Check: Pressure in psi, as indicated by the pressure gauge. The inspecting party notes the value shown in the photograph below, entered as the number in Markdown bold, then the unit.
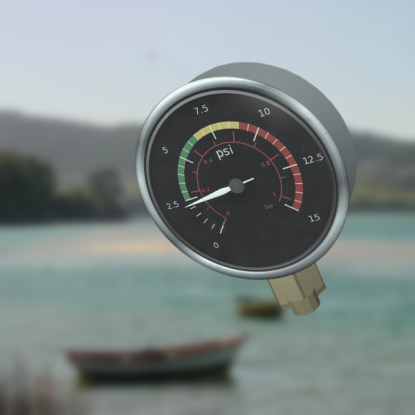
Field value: **2.25** psi
